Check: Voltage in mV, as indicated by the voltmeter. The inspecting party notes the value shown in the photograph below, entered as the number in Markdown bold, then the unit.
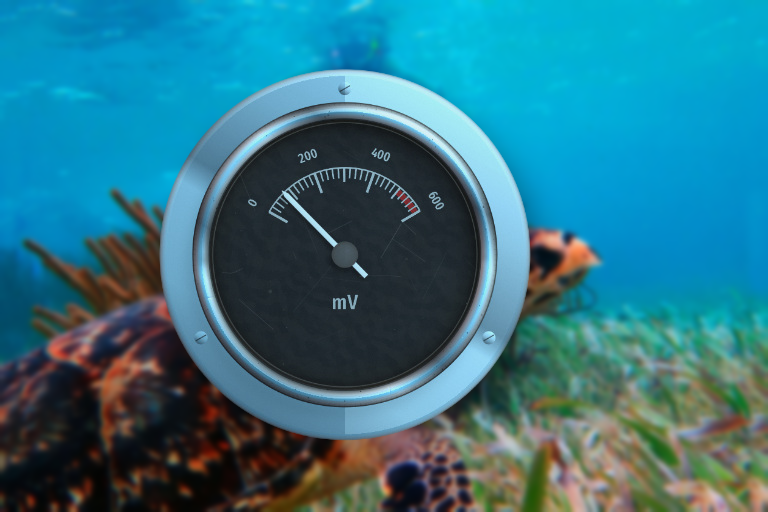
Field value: **80** mV
